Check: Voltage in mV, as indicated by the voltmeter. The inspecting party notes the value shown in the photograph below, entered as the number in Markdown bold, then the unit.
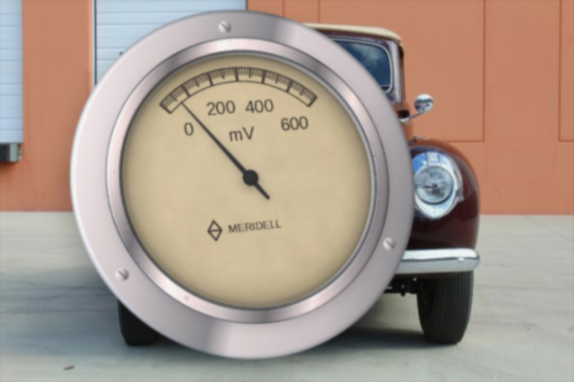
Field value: **50** mV
